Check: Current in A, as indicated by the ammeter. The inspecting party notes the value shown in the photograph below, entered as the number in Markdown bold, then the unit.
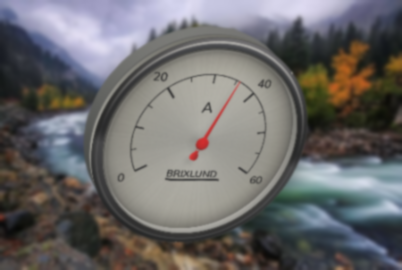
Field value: **35** A
